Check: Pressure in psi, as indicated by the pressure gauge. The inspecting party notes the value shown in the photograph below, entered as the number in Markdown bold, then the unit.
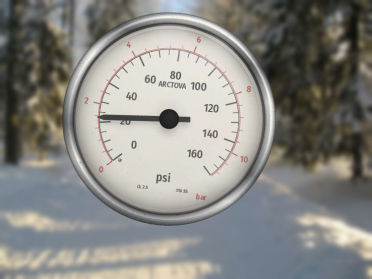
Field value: **22.5** psi
